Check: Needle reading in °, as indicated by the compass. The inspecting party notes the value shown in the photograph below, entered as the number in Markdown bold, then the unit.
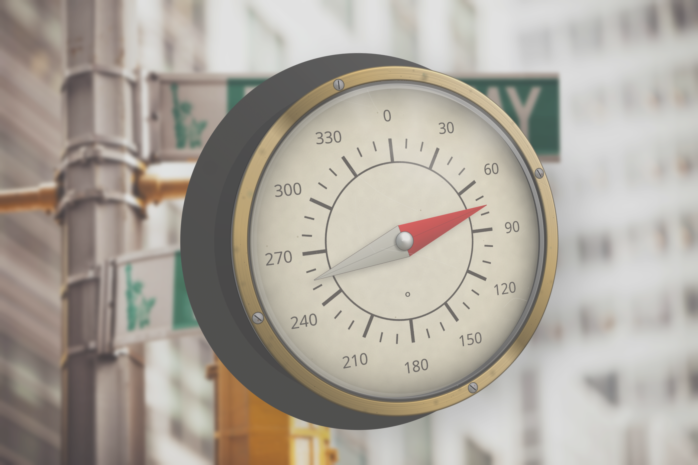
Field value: **75** °
